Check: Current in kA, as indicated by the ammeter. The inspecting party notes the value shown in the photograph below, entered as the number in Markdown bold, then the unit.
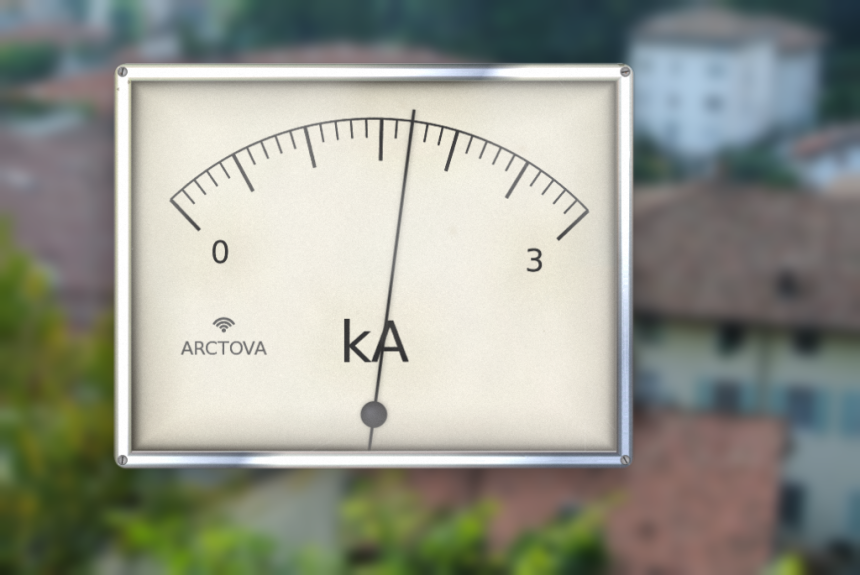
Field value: **1.7** kA
